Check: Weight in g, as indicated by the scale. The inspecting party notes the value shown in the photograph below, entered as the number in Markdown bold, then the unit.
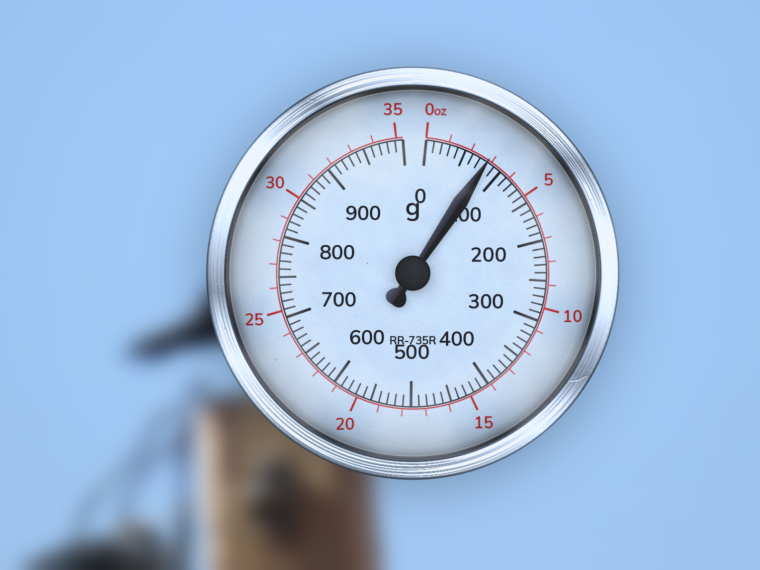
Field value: **80** g
